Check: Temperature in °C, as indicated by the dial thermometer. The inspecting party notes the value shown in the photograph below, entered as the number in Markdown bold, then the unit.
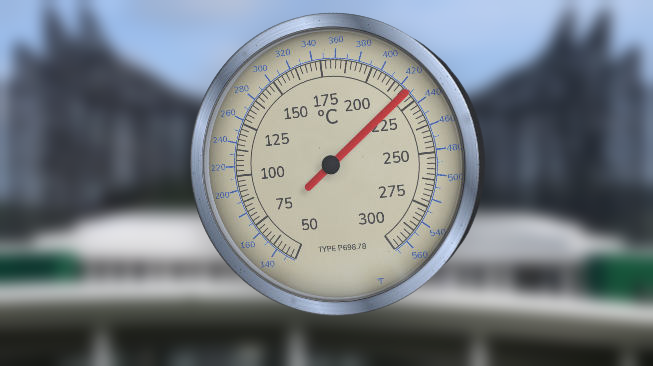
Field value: **220** °C
